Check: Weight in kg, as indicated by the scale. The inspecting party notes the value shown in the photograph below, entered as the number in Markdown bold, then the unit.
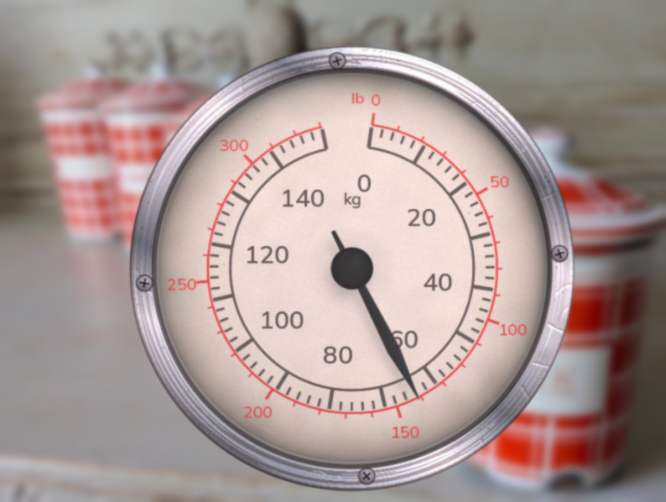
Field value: **64** kg
